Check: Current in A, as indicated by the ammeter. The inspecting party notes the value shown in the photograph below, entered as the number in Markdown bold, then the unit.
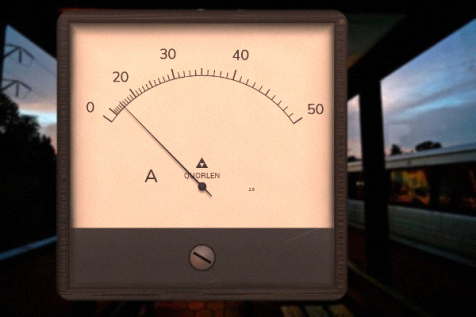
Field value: **15** A
